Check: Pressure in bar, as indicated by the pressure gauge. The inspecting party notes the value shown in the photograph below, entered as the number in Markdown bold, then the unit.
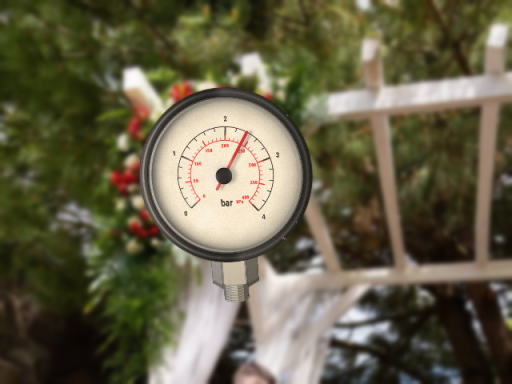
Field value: **2.4** bar
